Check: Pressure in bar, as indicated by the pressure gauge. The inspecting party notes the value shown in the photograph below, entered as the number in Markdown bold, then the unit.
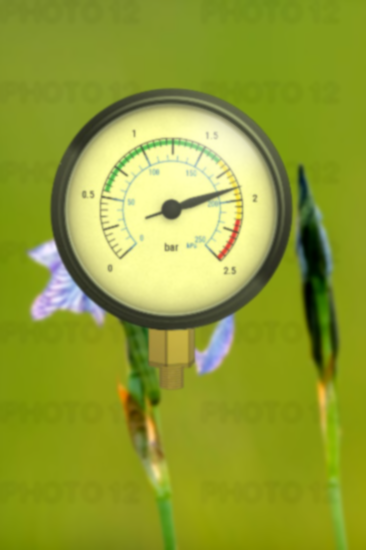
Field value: **1.9** bar
